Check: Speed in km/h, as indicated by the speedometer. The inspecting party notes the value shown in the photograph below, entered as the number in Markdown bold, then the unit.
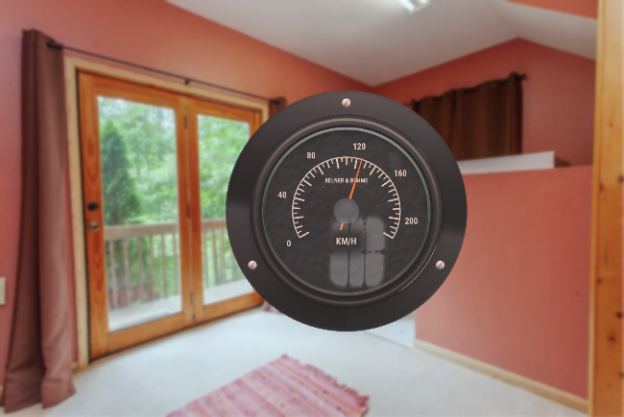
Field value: **125** km/h
